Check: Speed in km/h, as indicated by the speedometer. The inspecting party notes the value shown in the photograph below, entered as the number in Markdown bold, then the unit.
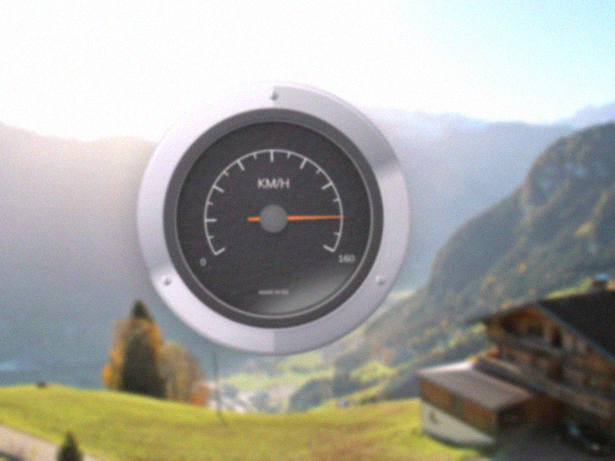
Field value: **140** km/h
